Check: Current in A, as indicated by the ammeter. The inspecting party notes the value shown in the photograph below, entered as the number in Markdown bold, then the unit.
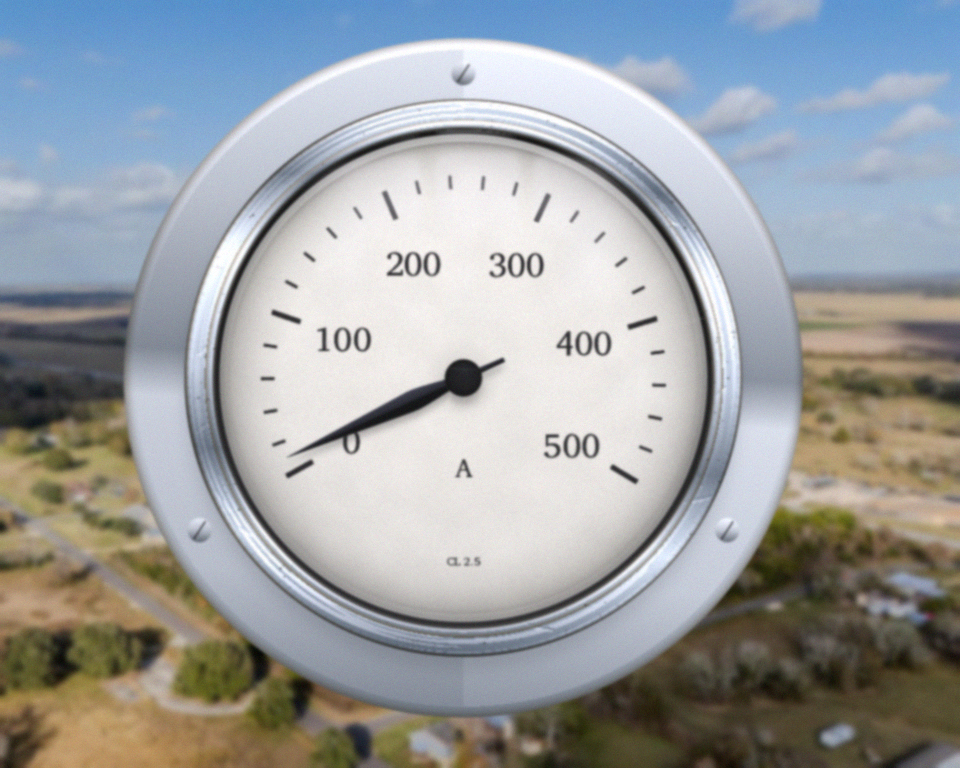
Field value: **10** A
